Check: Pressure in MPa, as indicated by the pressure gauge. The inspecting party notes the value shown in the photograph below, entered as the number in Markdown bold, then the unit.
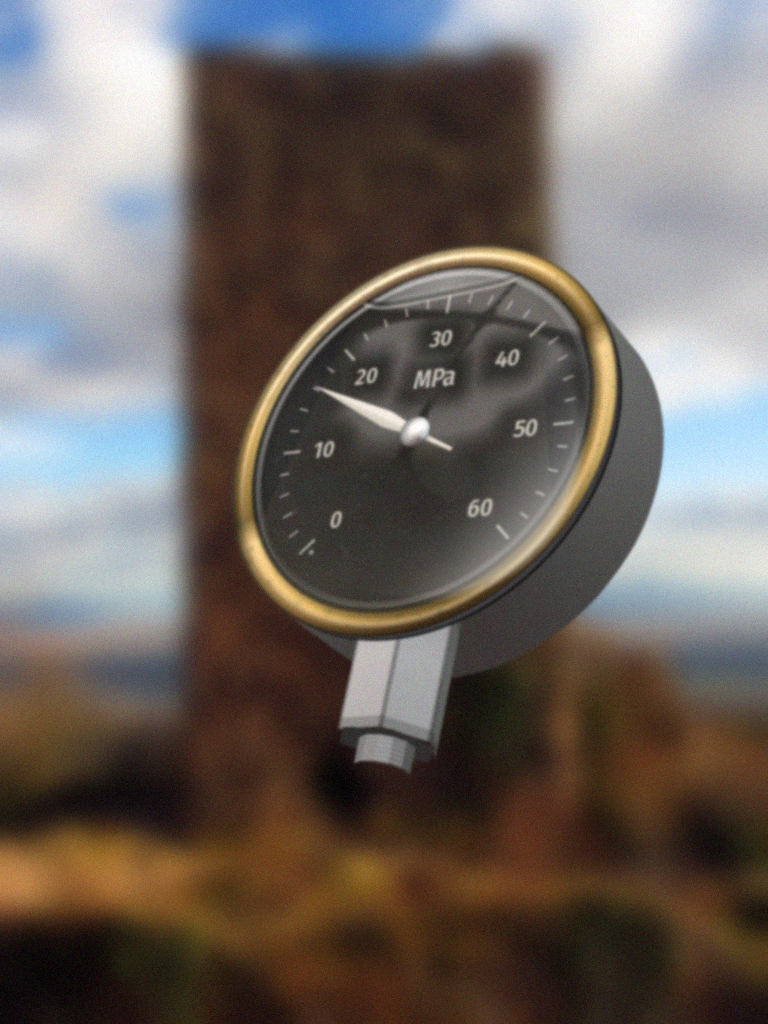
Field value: **16** MPa
